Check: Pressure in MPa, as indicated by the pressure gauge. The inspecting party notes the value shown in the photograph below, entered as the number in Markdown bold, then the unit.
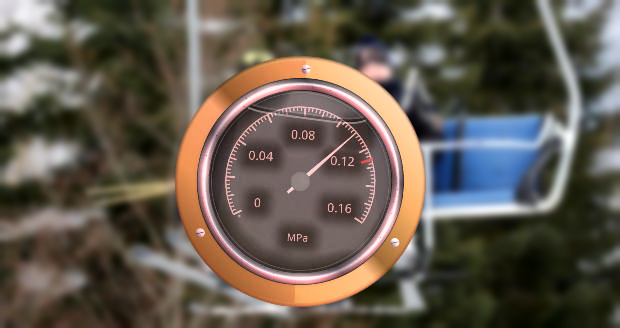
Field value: **0.11** MPa
